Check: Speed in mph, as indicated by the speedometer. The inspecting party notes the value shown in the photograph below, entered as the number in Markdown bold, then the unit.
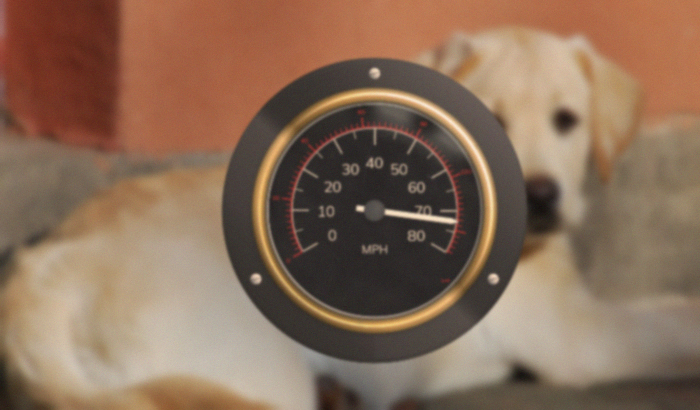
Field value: **72.5** mph
